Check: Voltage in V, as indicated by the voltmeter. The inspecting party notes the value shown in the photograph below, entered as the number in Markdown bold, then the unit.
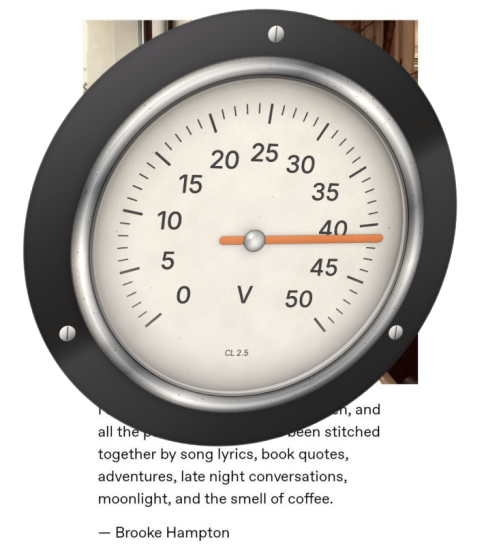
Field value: **41** V
